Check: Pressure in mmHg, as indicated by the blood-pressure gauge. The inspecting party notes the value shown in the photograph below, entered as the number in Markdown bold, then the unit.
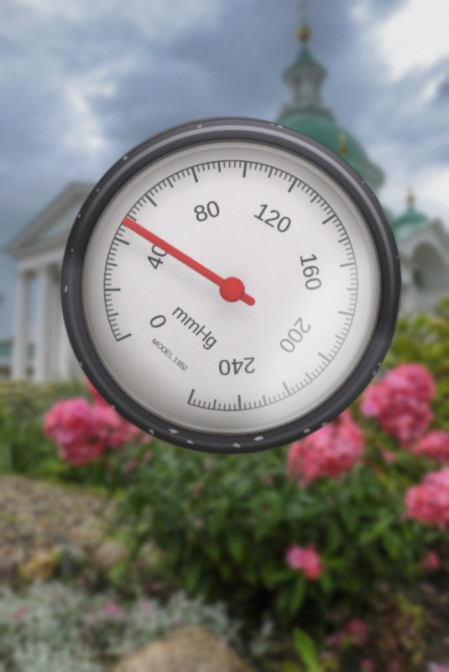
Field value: **48** mmHg
